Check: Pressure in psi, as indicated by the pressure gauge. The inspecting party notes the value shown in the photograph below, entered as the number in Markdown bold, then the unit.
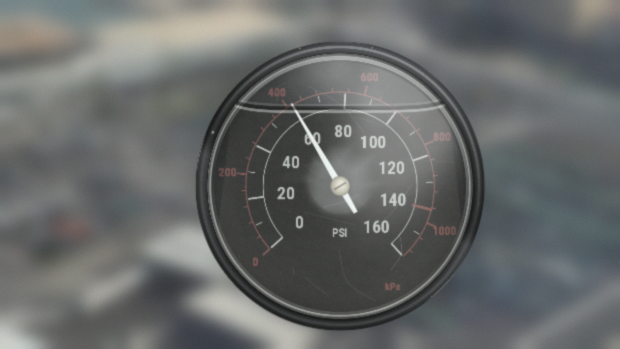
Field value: **60** psi
